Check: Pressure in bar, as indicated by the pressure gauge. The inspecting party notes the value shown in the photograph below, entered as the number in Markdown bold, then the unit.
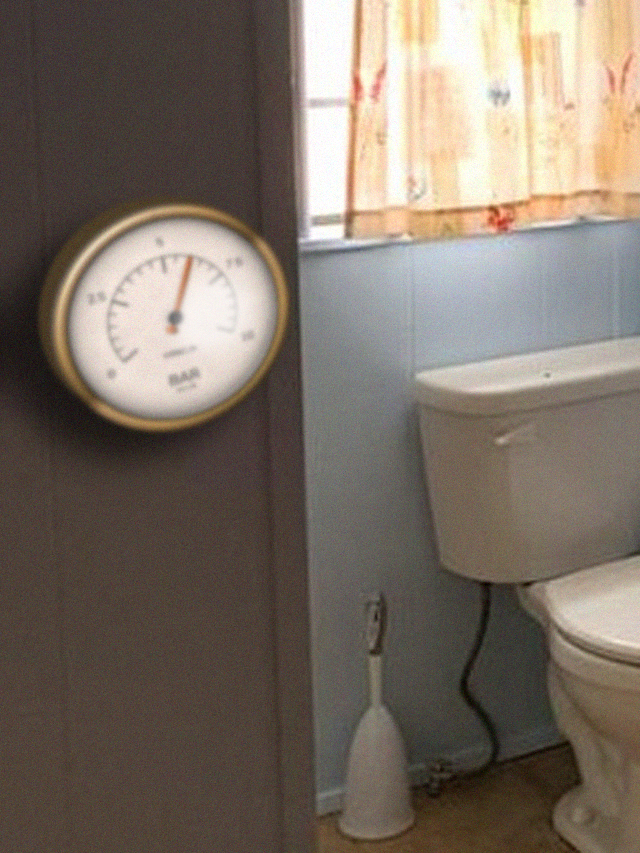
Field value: **6** bar
